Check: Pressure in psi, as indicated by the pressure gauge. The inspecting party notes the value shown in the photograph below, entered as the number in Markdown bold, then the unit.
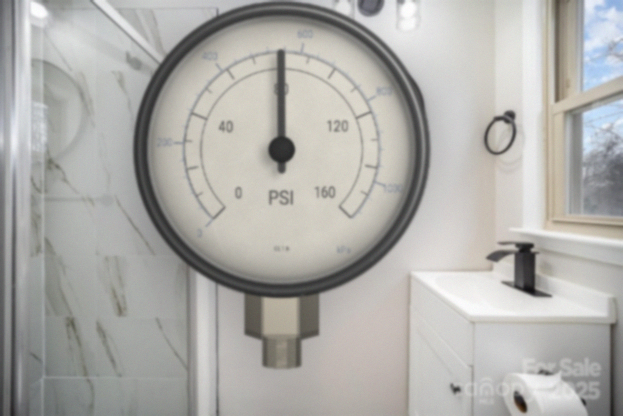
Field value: **80** psi
